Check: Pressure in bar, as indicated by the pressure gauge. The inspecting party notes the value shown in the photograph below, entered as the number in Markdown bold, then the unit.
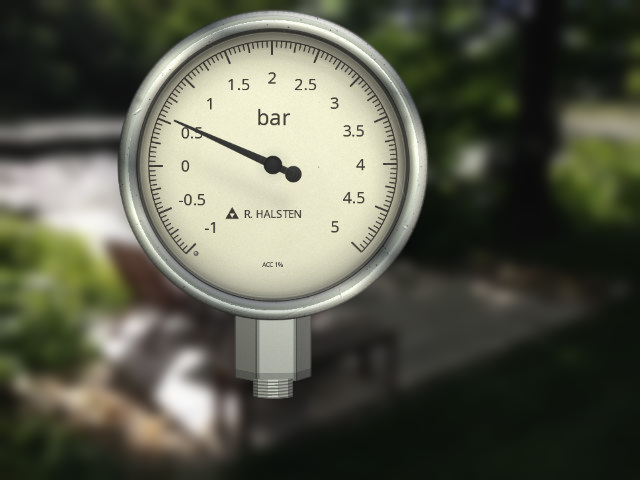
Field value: **0.55** bar
